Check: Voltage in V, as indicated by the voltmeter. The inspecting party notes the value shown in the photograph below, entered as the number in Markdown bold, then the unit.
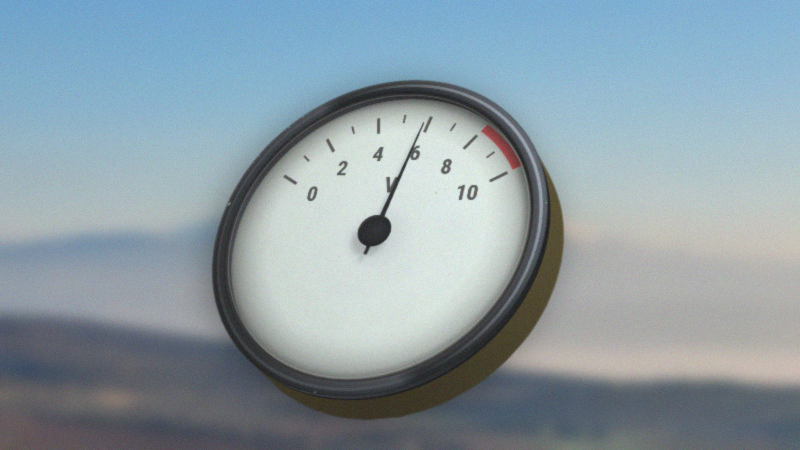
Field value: **6** V
